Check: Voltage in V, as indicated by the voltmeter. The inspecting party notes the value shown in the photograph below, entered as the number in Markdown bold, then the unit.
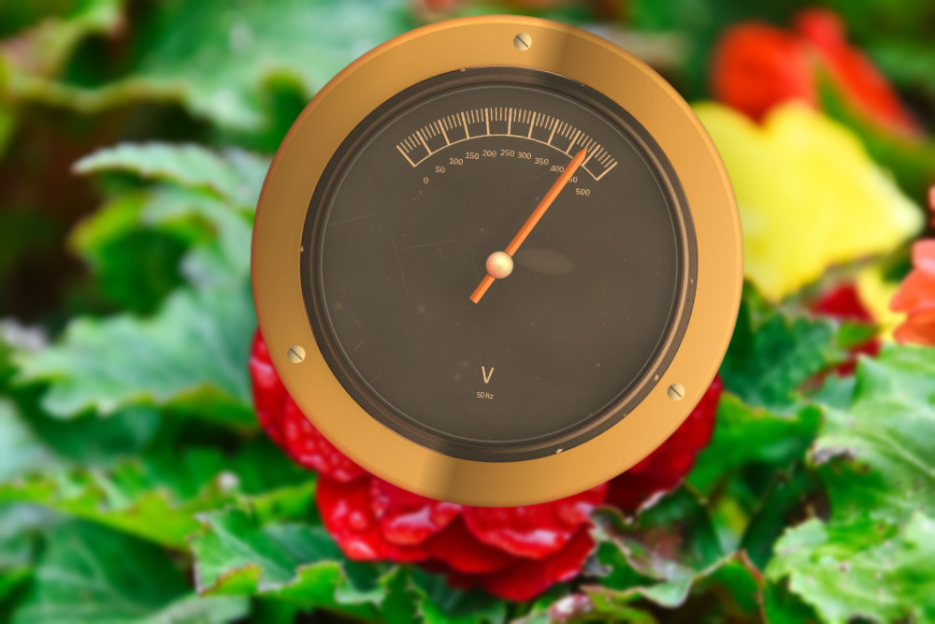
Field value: **430** V
